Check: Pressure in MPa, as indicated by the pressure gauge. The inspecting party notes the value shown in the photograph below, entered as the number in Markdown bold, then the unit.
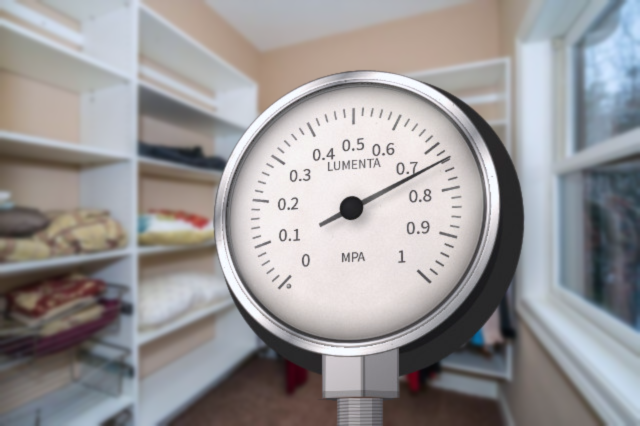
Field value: **0.74** MPa
